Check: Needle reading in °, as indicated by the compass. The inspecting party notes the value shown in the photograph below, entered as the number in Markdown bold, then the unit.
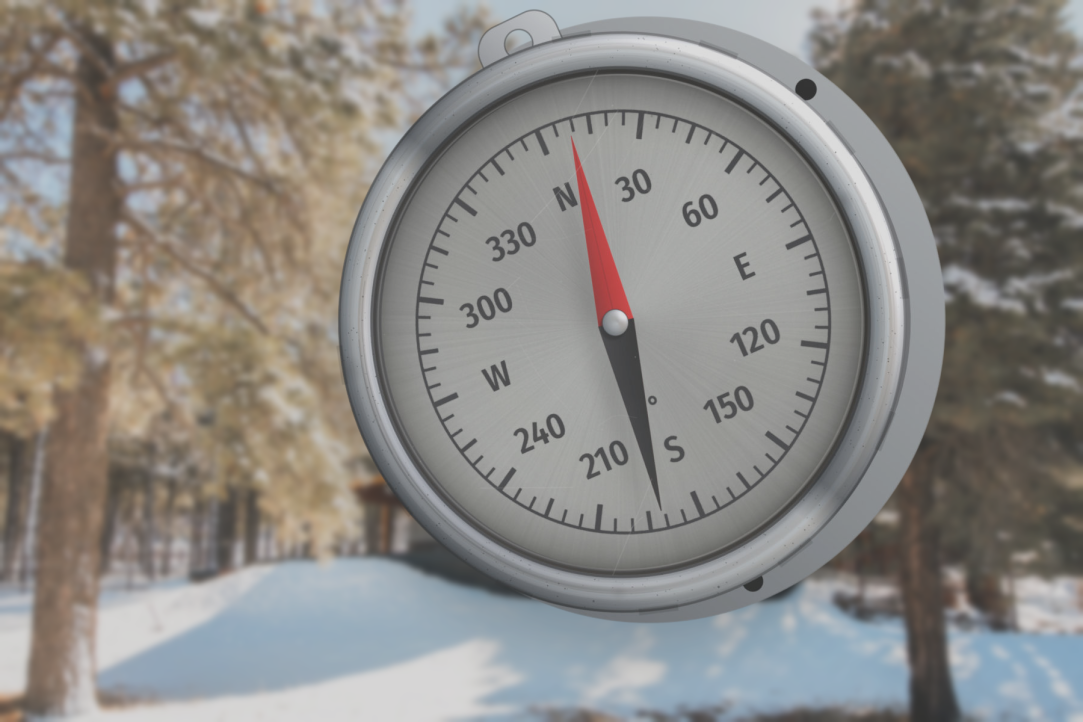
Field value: **10** °
